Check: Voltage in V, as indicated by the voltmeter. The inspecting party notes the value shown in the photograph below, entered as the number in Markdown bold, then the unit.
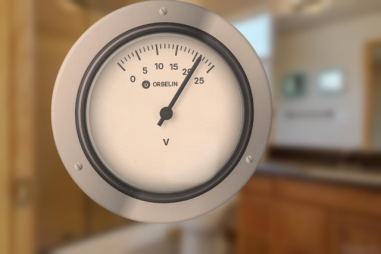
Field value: **21** V
